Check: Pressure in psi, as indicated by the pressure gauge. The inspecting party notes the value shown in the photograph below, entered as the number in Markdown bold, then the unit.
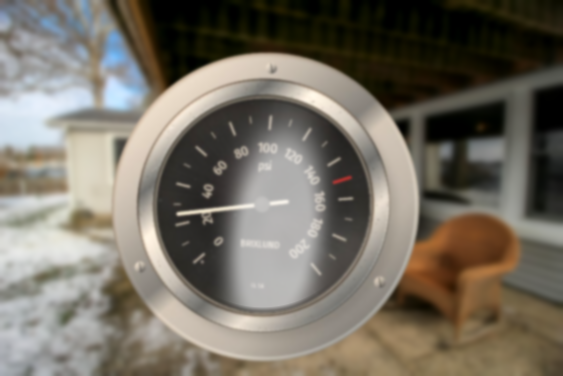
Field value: **25** psi
